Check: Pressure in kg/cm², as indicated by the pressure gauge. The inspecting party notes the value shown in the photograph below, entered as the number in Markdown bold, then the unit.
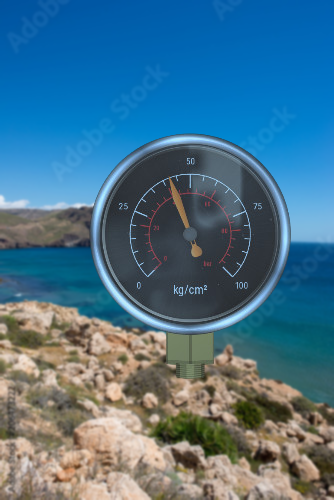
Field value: **42.5** kg/cm²
